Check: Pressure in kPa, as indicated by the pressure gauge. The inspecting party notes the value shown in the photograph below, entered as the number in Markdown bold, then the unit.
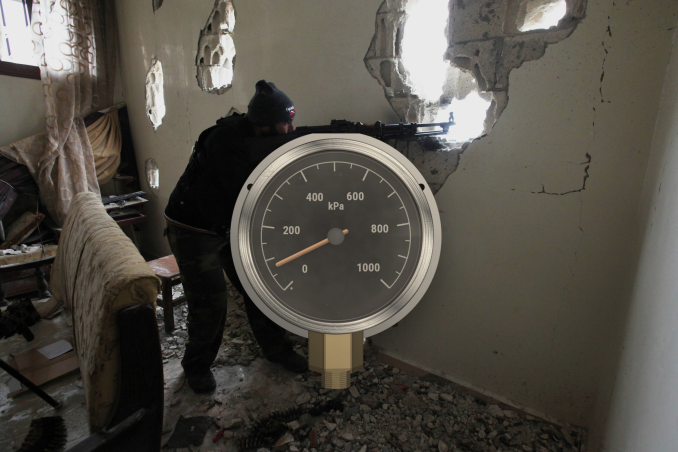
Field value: **75** kPa
